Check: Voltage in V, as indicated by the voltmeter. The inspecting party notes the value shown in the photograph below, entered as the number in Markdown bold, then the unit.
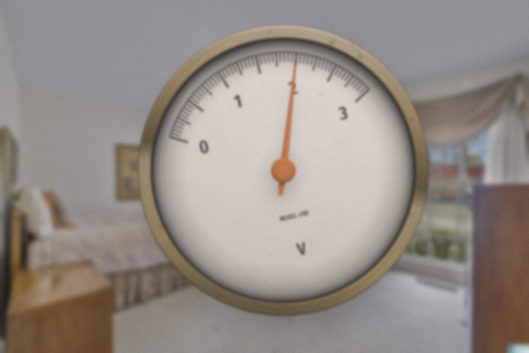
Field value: **2** V
